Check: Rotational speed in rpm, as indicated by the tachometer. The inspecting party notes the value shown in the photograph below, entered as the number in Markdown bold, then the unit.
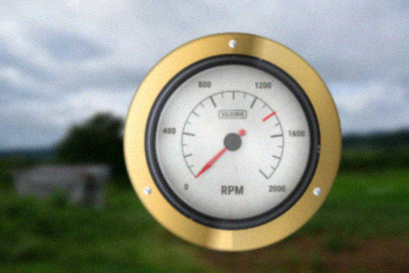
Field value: **0** rpm
